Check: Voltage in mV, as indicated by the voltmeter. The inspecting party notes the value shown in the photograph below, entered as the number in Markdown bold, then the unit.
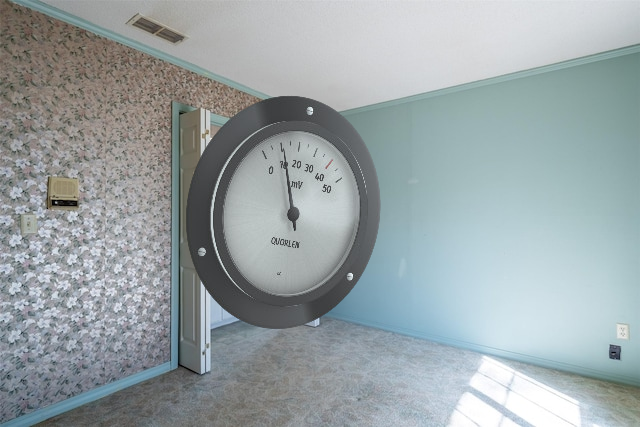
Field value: **10** mV
